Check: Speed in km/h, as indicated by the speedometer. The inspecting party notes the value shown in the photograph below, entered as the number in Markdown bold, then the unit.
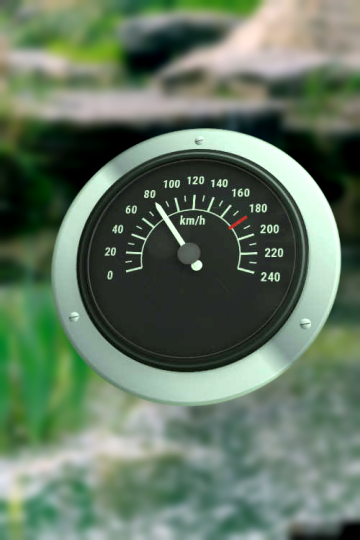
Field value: **80** km/h
